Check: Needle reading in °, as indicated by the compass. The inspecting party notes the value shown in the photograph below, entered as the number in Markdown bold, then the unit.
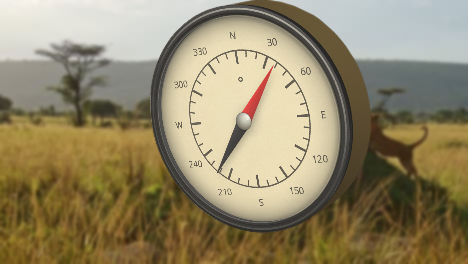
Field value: **40** °
